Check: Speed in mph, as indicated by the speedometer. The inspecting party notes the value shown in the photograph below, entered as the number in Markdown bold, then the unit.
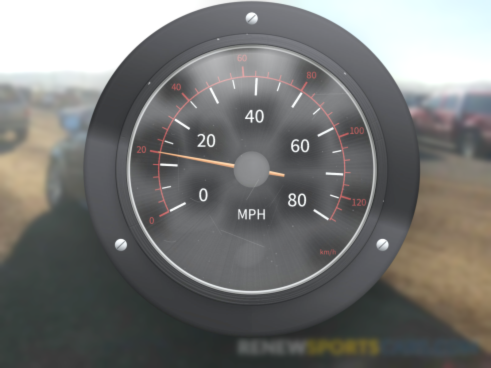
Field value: **12.5** mph
